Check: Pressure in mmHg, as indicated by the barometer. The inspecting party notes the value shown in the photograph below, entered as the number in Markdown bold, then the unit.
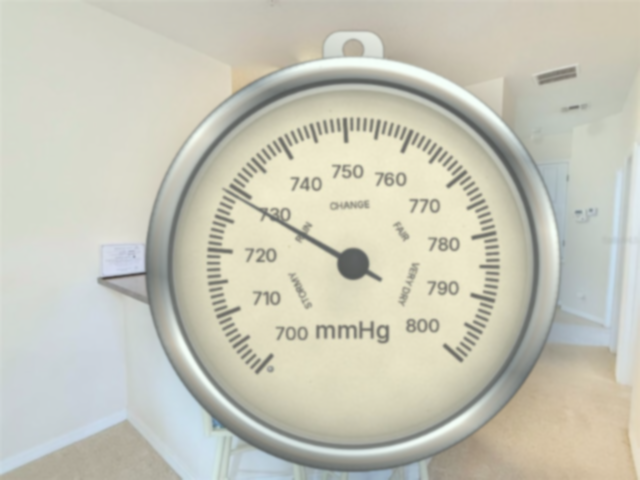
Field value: **729** mmHg
